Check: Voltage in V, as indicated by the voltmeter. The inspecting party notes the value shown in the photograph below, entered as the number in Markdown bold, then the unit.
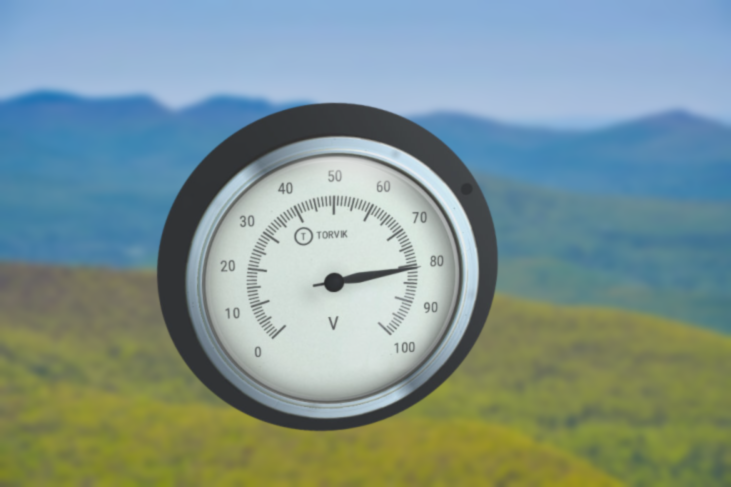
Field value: **80** V
